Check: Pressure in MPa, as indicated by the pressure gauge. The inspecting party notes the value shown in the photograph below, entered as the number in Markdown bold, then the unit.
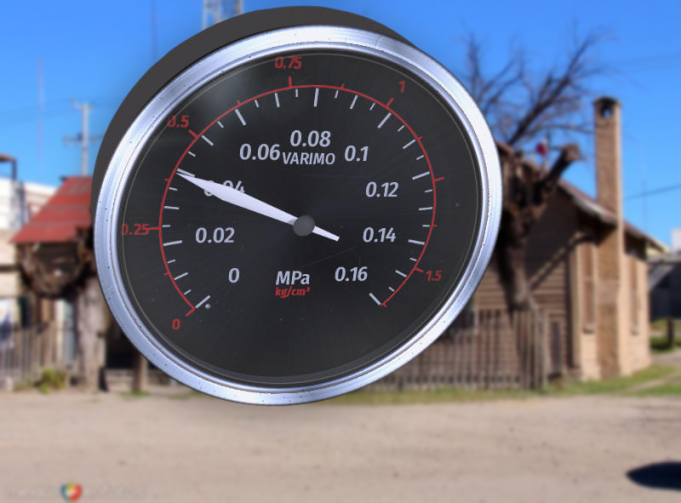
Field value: **0.04** MPa
